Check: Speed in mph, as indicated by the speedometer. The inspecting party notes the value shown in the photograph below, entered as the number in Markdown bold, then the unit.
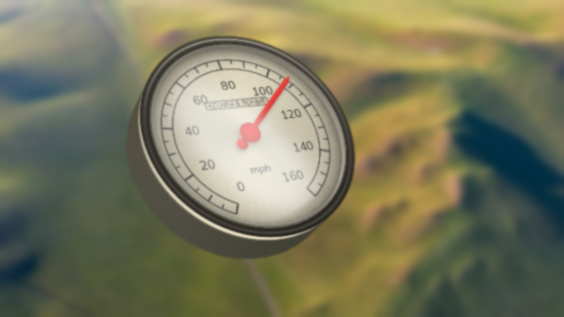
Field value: **107.5** mph
